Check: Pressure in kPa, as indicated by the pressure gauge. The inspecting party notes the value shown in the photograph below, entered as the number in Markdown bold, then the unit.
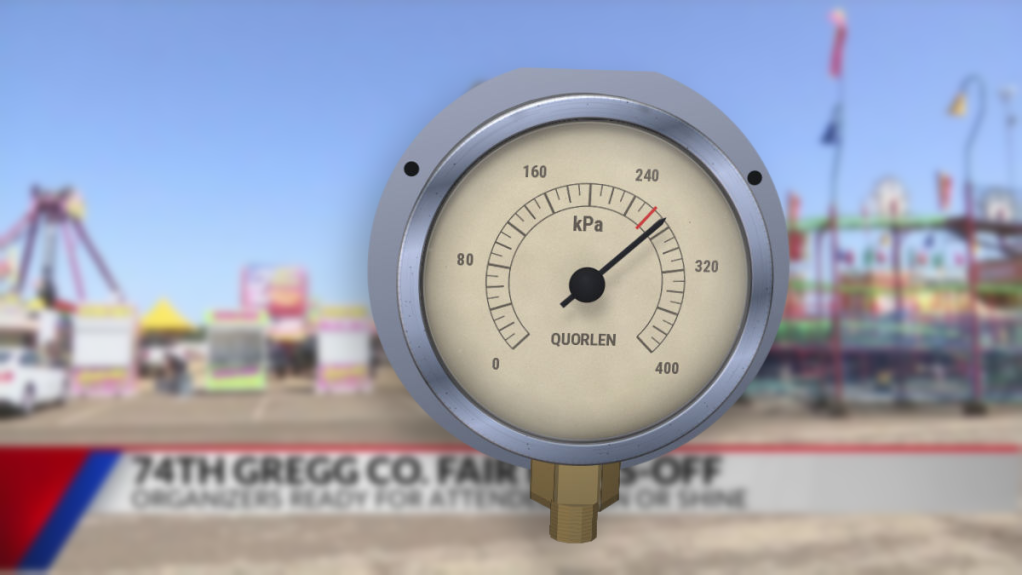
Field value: **270** kPa
